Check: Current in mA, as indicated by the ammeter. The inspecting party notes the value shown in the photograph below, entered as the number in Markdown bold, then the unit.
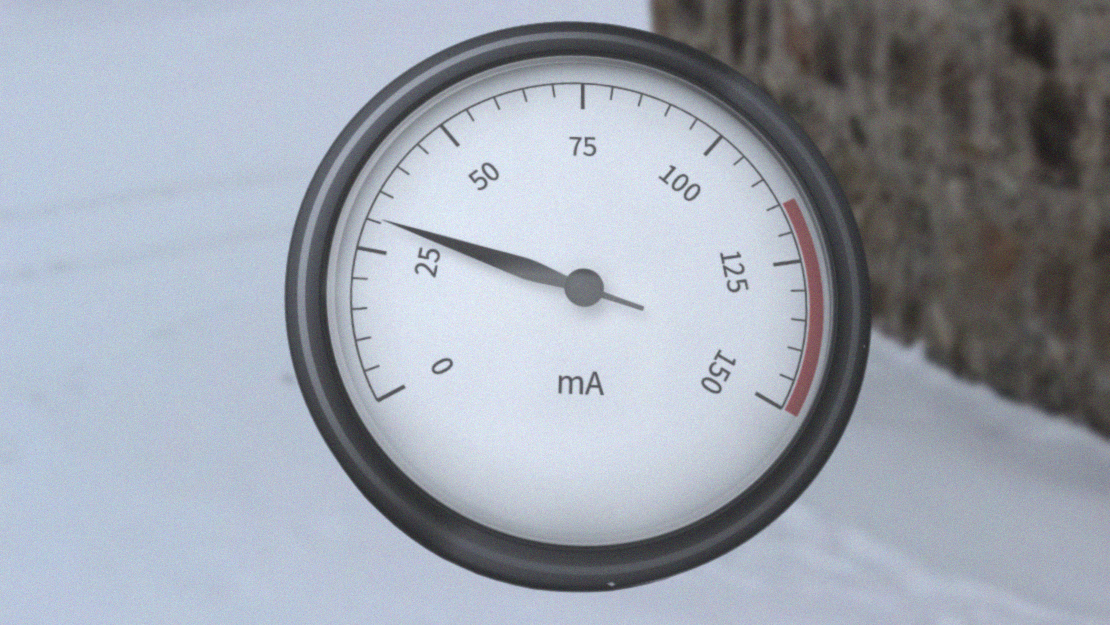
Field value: **30** mA
